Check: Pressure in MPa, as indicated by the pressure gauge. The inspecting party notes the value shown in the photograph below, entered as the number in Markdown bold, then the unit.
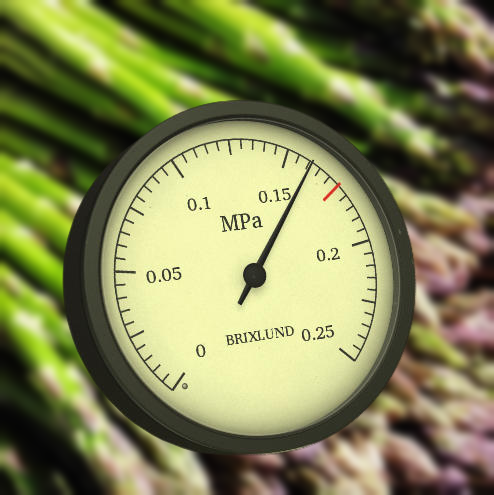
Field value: **0.16** MPa
